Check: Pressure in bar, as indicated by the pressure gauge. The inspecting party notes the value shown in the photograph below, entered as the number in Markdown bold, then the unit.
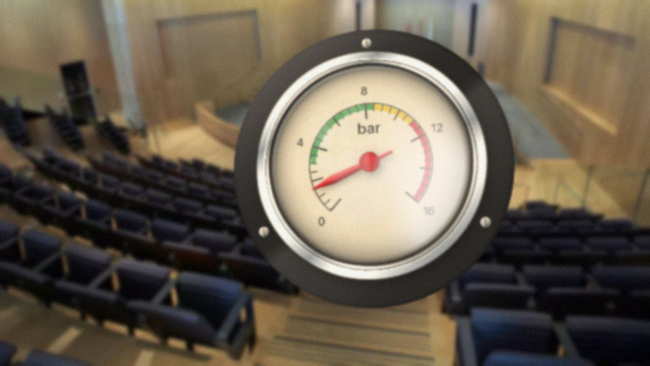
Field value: **1.5** bar
